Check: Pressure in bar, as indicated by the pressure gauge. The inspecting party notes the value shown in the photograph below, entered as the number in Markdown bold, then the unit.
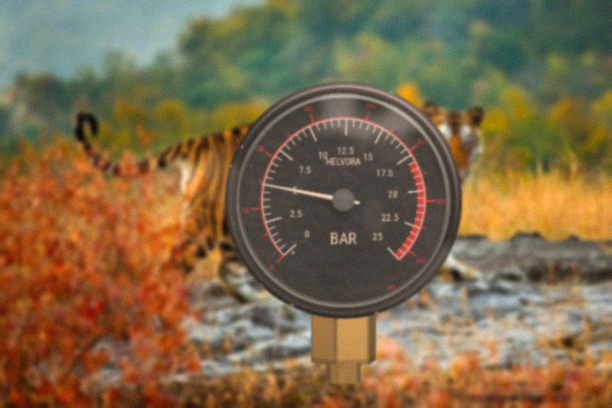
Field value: **5** bar
